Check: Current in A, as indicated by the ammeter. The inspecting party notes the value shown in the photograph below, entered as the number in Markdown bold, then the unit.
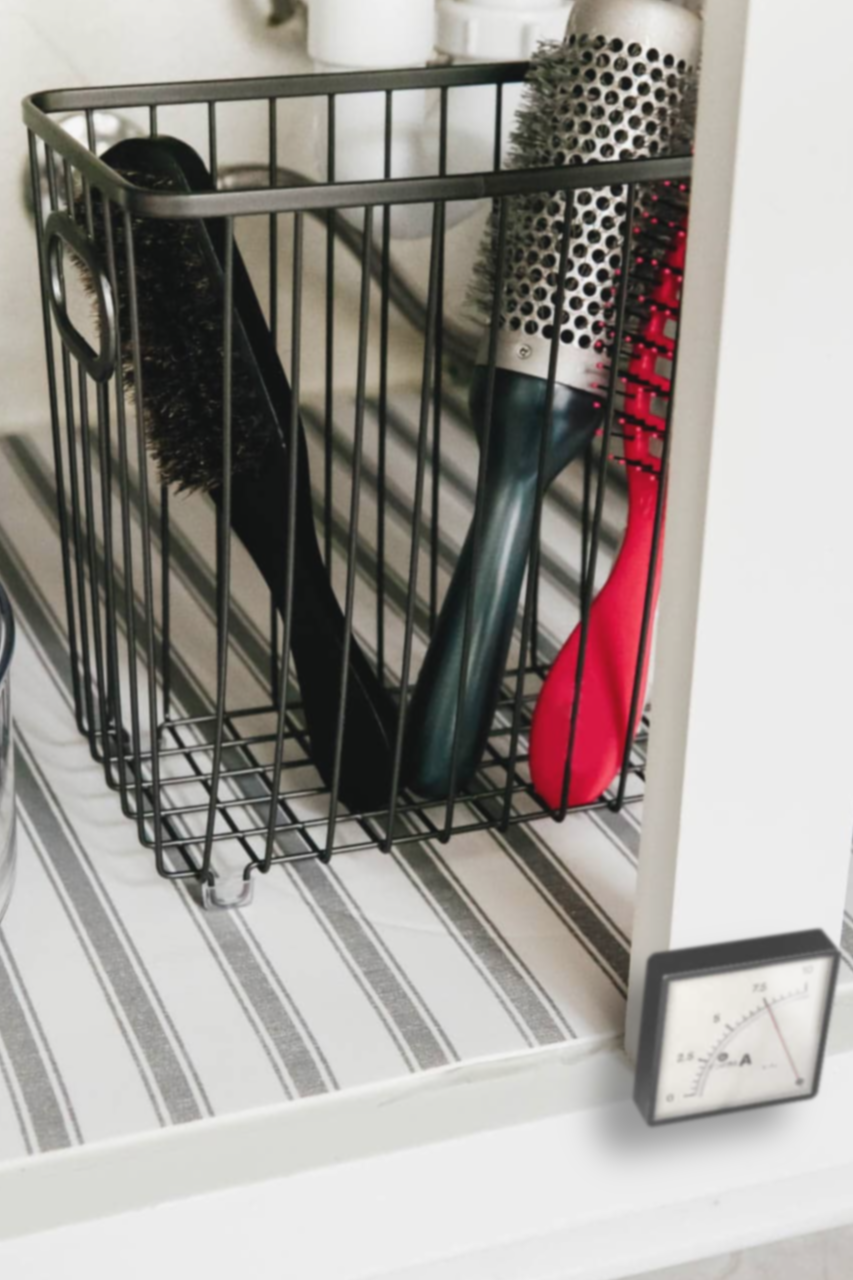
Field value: **7.5** A
